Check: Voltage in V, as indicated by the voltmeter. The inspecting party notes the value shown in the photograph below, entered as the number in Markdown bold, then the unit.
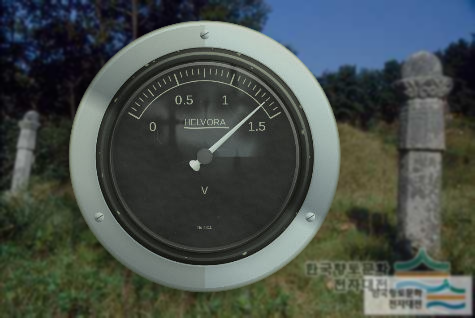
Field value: **1.35** V
